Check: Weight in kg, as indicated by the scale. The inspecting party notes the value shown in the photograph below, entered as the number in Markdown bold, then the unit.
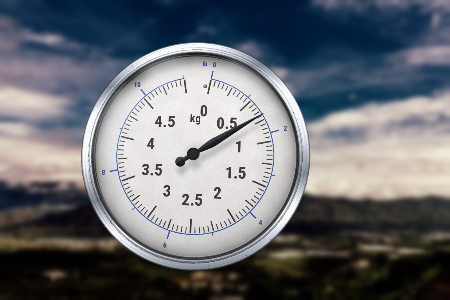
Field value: **0.7** kg
